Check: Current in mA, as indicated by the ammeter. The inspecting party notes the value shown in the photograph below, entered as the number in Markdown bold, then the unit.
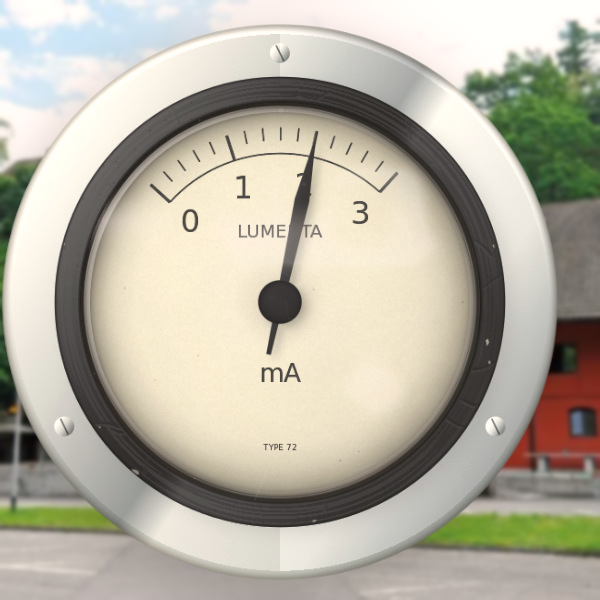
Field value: **2** mA
